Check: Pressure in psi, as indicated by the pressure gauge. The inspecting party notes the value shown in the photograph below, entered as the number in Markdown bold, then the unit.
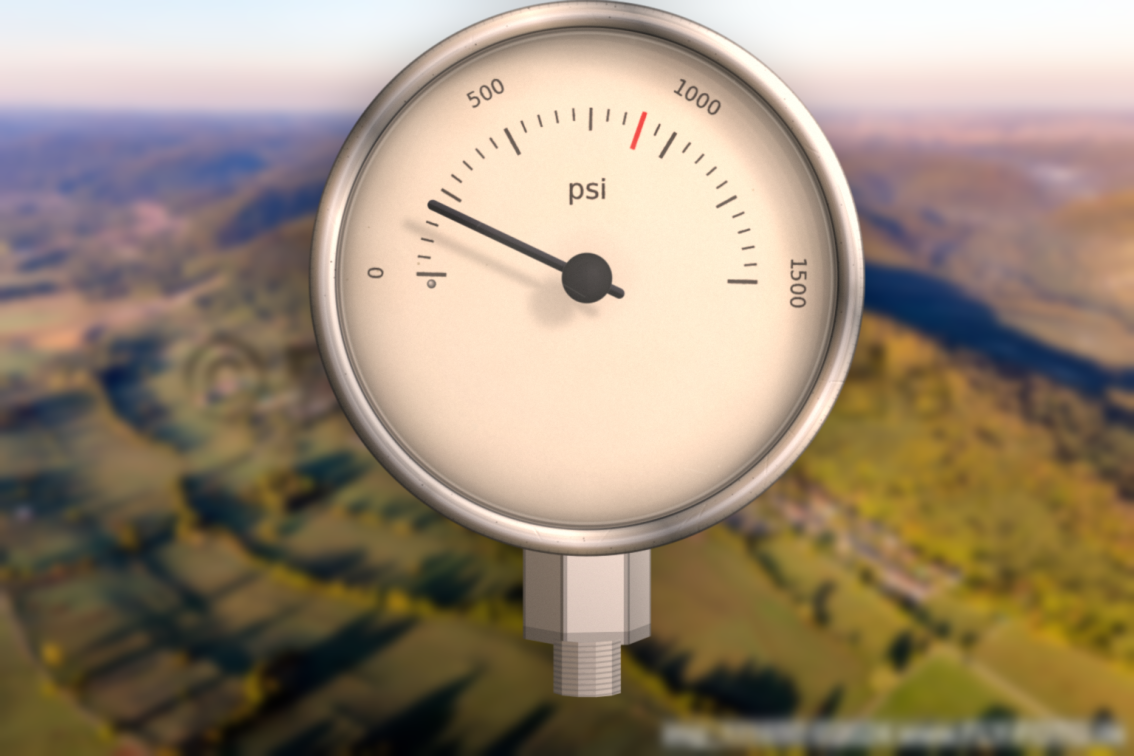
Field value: **200** psi
